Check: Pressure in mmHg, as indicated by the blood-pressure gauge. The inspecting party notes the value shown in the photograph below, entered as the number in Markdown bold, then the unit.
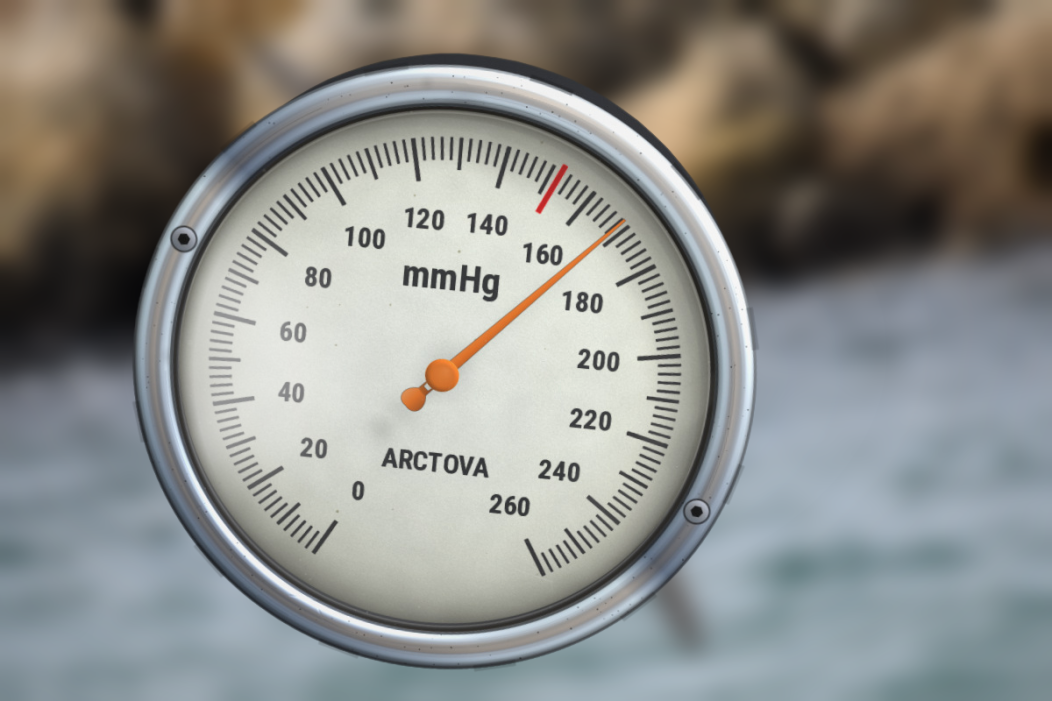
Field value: **168** mmHg
